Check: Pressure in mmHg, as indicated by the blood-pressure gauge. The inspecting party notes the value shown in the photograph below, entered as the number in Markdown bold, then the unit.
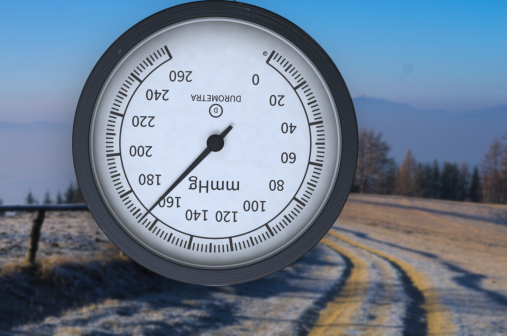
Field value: **166** mmHg
